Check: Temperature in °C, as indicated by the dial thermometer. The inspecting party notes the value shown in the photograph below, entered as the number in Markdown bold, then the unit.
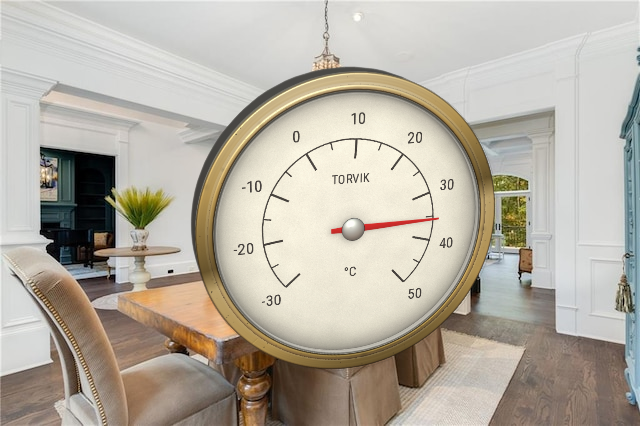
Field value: **35** °C
